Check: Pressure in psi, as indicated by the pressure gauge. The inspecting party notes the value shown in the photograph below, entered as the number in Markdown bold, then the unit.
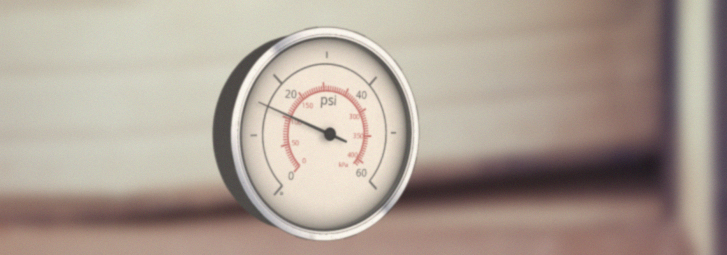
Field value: **15** psi
